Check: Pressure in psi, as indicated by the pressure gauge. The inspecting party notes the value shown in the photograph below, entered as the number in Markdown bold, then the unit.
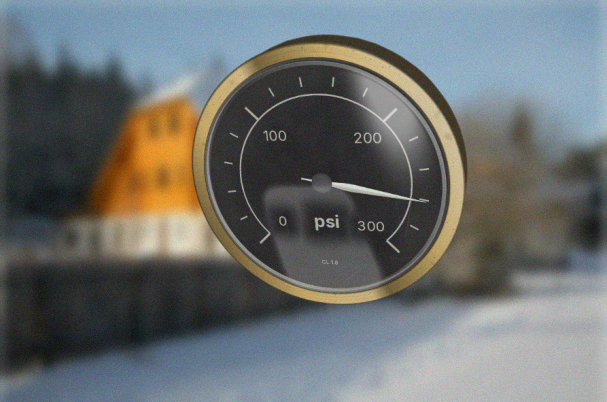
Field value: **260** psi
